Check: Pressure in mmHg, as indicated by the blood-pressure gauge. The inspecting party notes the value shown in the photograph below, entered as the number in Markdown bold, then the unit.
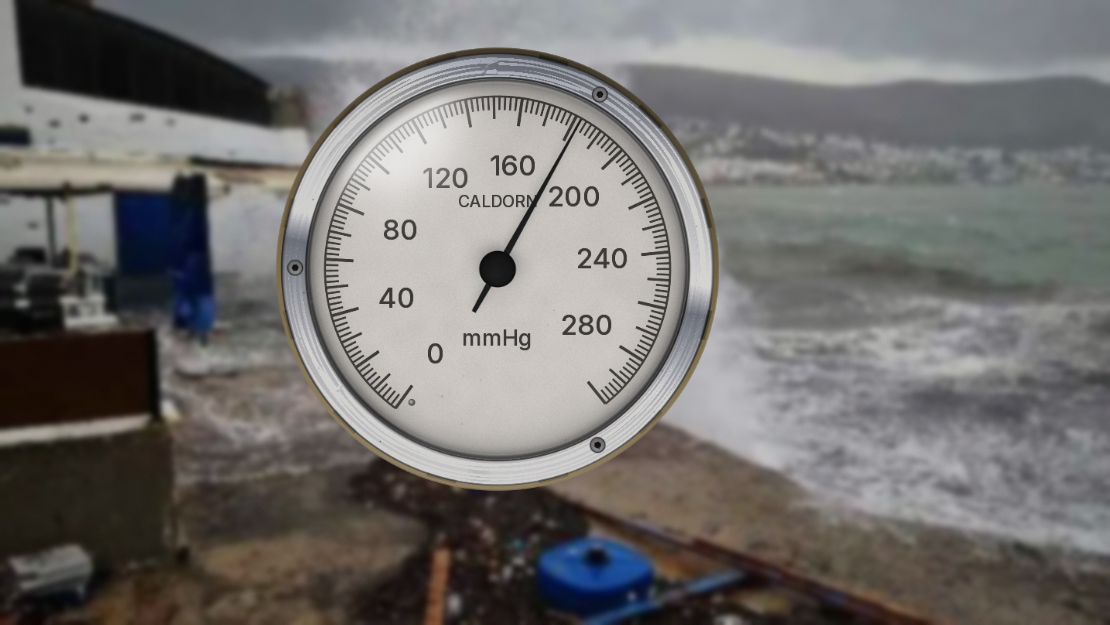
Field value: **182** mmHg
